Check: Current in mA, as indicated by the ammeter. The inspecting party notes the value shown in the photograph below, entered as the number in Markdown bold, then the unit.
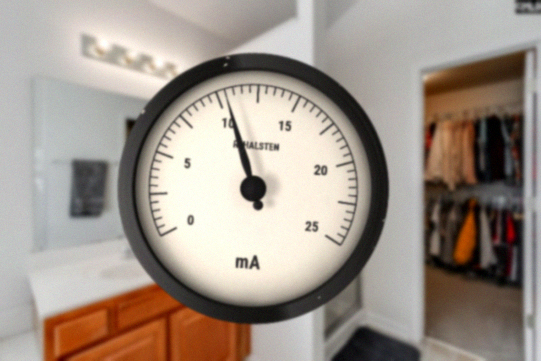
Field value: **10.5** mA
